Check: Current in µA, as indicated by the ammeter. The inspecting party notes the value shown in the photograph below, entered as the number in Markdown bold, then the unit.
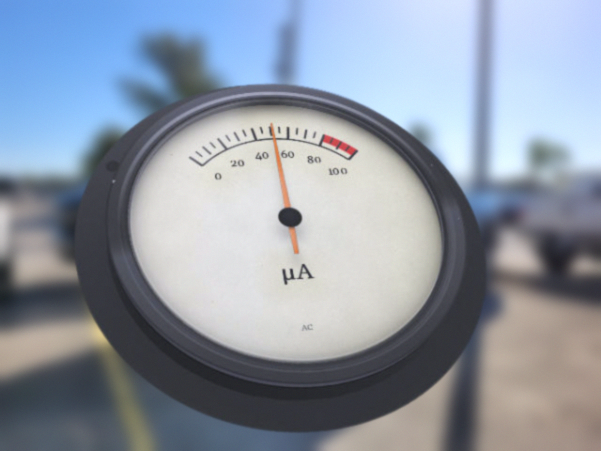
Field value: **50** µA
